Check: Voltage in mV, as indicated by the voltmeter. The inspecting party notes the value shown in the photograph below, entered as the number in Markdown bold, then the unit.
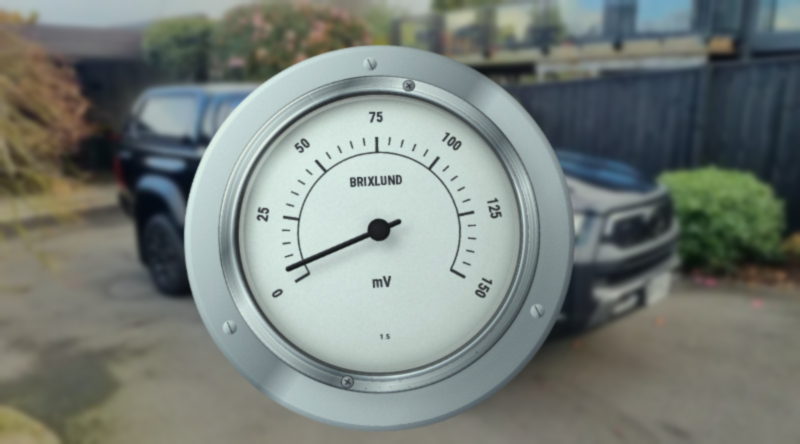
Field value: **5** mV
